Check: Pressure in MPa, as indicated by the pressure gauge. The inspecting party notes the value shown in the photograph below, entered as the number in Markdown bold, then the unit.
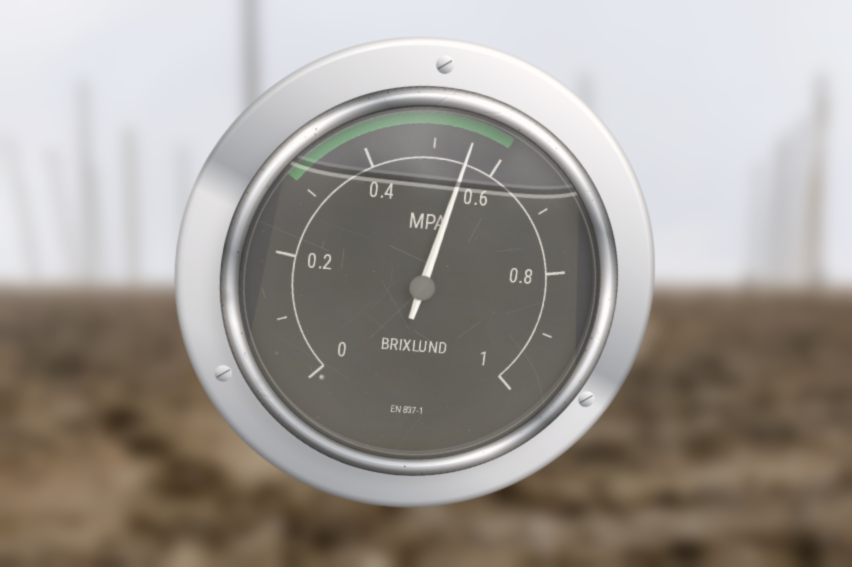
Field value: **0.55** MPa
